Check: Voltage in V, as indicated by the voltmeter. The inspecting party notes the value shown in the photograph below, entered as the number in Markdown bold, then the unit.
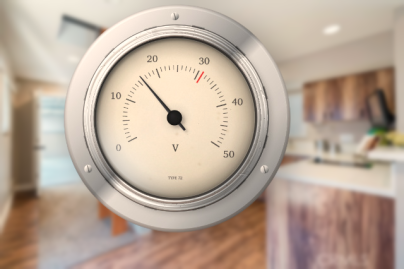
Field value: **16** V
